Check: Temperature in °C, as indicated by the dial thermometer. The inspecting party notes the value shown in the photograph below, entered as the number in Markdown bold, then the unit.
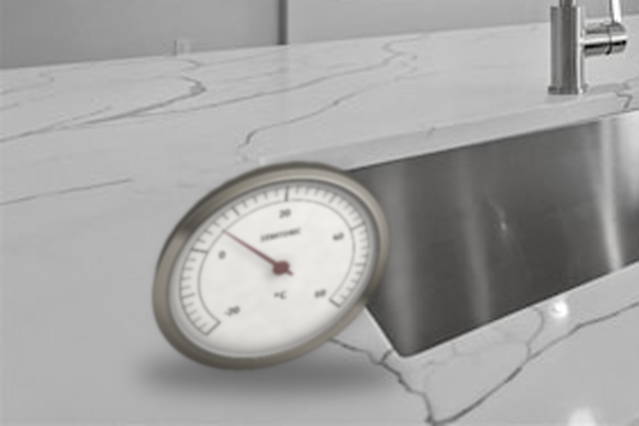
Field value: **6** °C
